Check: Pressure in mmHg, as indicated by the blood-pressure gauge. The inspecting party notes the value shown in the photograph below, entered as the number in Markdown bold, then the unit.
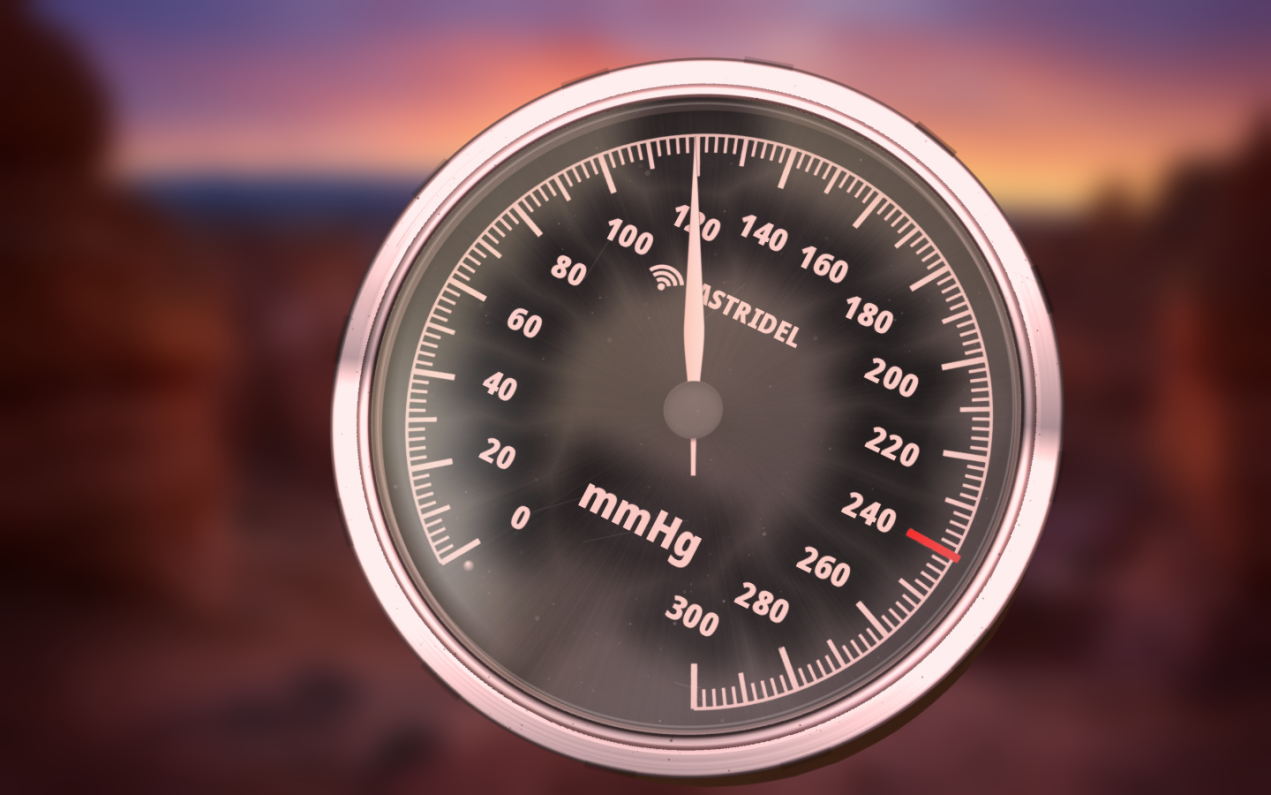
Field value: **120** mmHg
